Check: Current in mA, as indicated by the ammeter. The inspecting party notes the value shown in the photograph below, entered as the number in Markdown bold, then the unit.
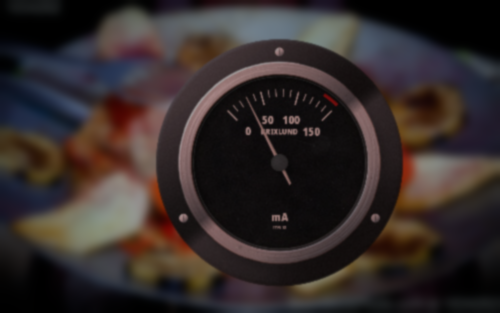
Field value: **30** mA
